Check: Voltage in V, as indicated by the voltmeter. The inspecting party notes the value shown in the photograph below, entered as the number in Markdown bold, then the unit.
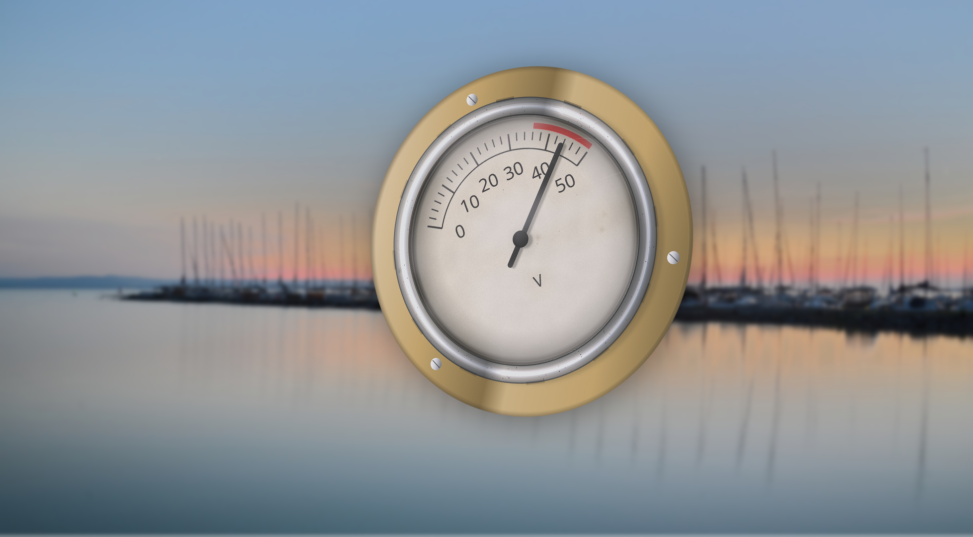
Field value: **44** V
